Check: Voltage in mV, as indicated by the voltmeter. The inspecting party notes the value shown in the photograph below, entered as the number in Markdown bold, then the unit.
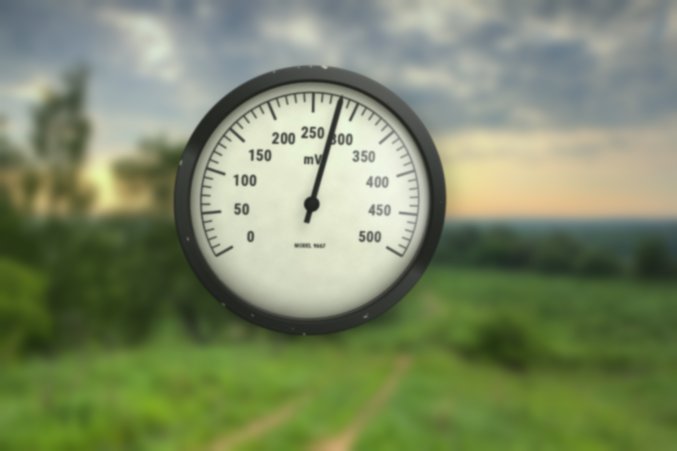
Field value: **280** mV
